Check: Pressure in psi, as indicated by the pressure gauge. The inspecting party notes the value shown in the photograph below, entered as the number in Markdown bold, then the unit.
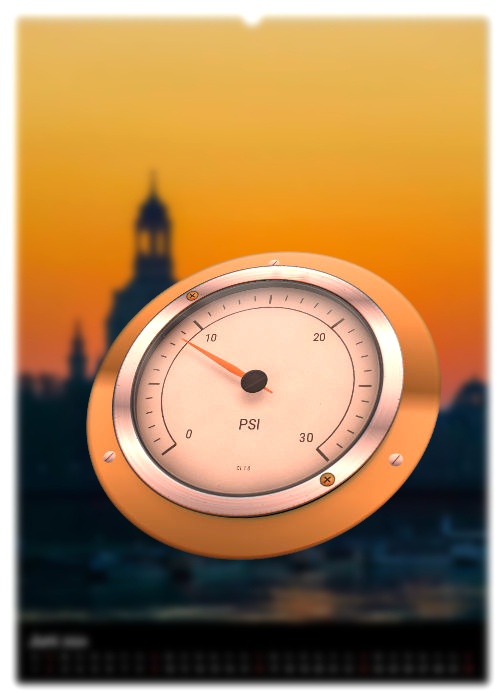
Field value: **8.5** psi
